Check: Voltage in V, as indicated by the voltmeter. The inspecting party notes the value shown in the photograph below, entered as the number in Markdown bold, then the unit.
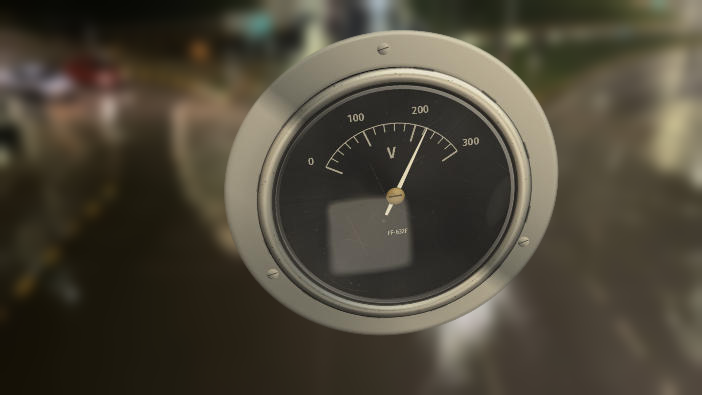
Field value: **220** V
